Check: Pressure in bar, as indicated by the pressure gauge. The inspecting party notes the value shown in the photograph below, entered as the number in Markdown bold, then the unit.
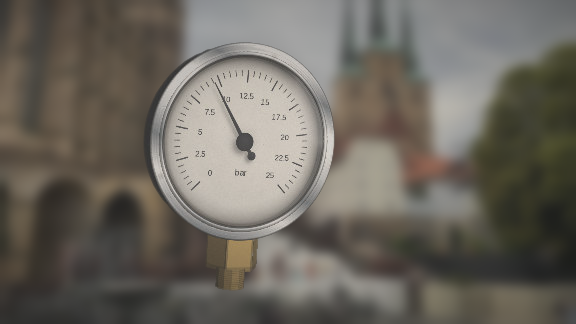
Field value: **9.5** bar
